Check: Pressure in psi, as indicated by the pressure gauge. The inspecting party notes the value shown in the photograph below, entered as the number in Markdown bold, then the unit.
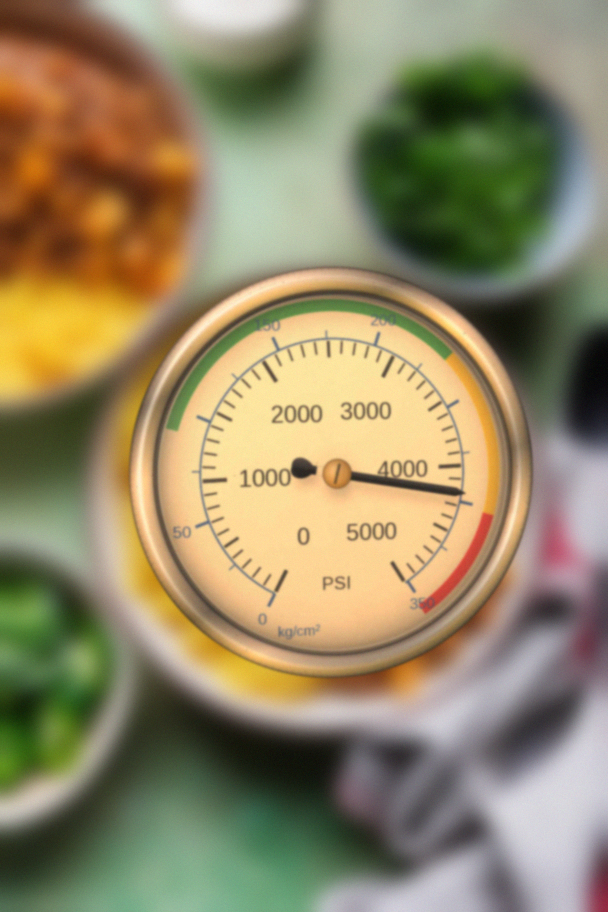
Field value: **4200** psi
